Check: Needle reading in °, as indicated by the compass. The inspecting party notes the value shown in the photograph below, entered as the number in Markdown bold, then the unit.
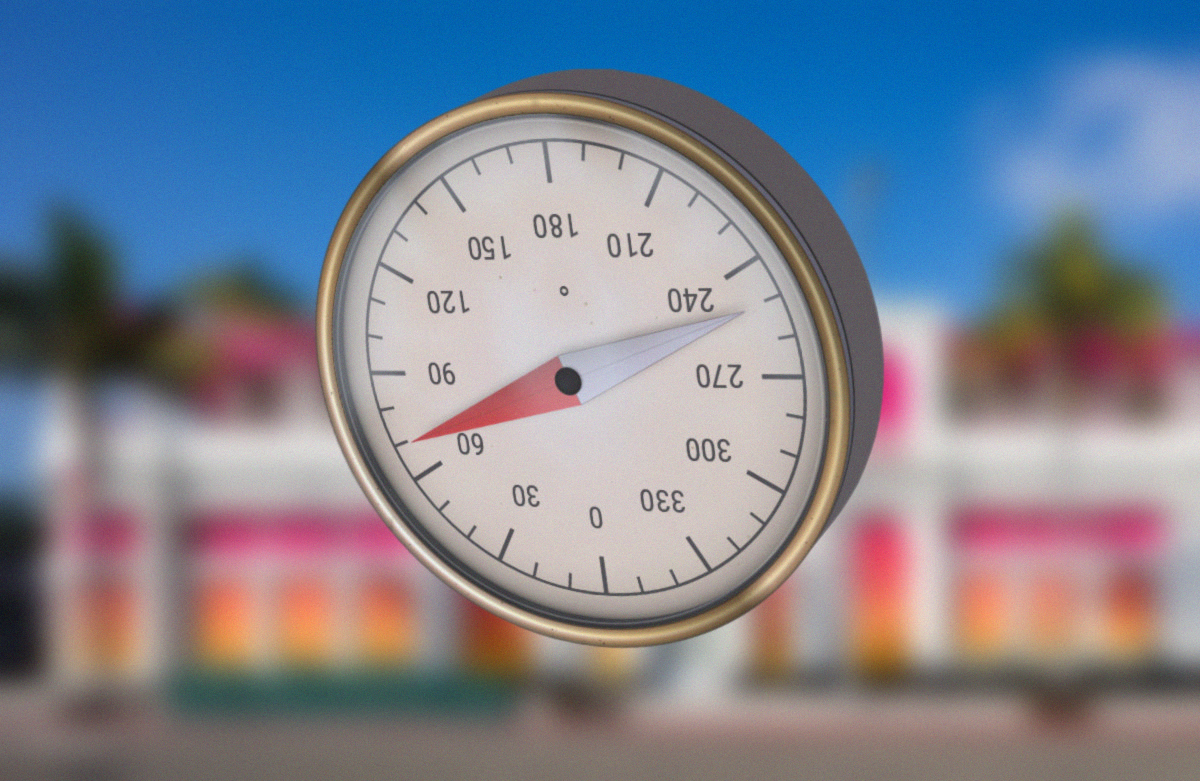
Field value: **70** °
